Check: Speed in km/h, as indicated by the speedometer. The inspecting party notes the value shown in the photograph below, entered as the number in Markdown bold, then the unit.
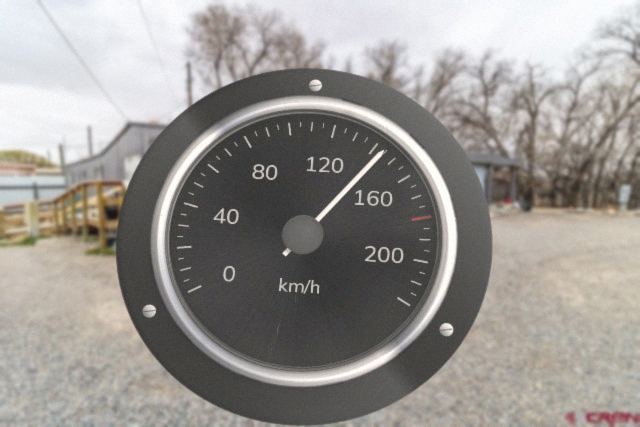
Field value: **145** km/h
